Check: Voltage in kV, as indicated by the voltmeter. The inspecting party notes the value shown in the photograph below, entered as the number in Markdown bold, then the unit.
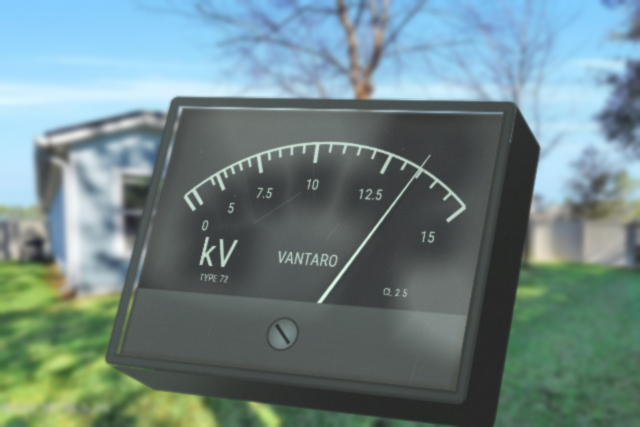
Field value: **13.5** kV
